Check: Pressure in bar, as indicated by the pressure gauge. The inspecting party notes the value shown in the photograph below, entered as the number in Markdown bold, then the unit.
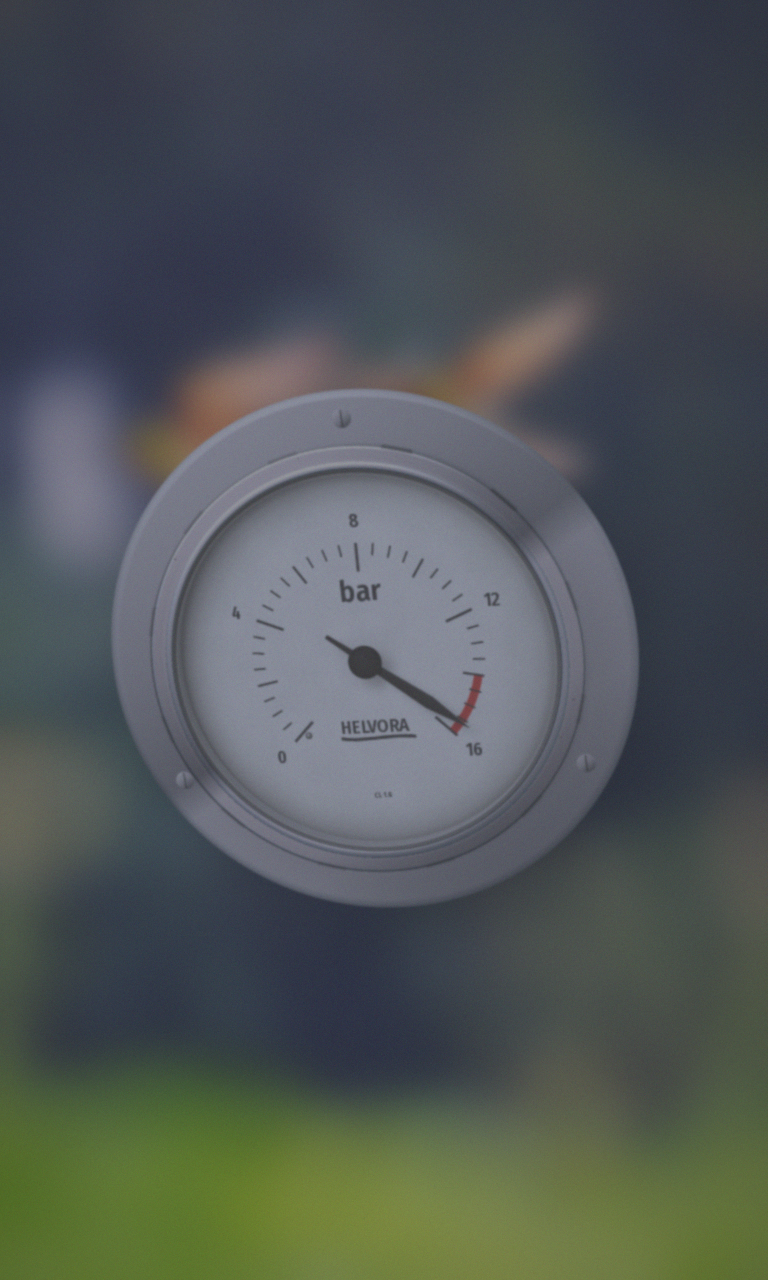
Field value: **15.5** bar
